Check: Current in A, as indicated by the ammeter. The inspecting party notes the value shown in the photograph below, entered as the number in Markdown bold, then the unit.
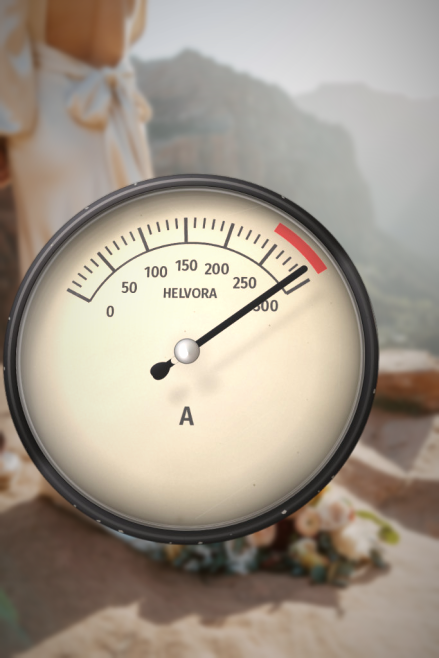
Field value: **290** A
